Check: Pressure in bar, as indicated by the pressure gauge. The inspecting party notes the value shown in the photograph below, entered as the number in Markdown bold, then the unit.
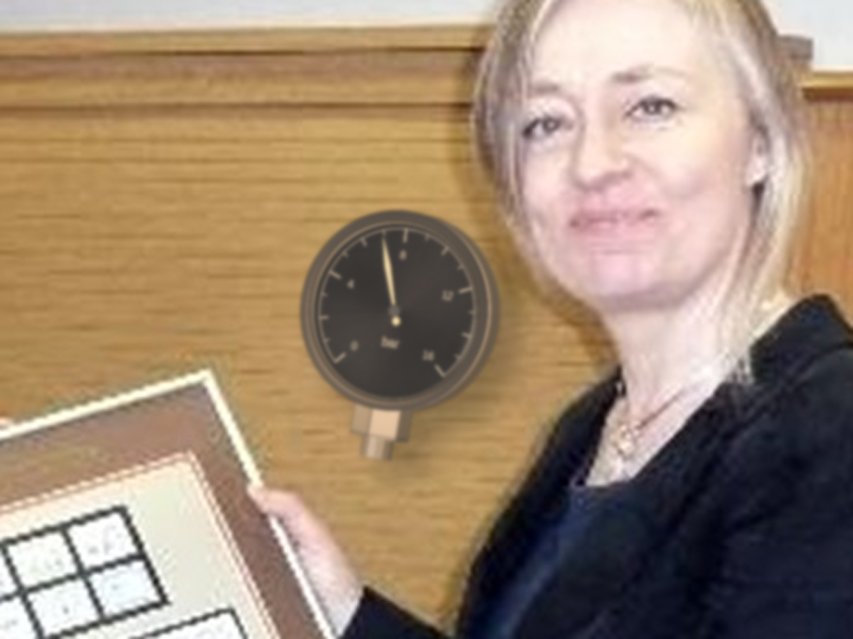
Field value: **7** bar
